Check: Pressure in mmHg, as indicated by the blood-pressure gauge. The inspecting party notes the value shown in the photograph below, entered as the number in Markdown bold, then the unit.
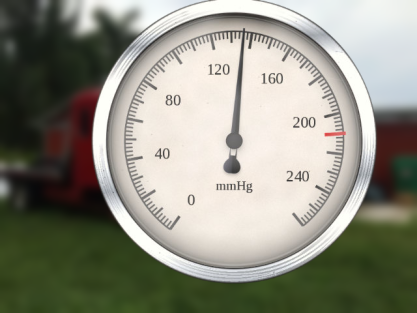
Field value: **136** mmHg
